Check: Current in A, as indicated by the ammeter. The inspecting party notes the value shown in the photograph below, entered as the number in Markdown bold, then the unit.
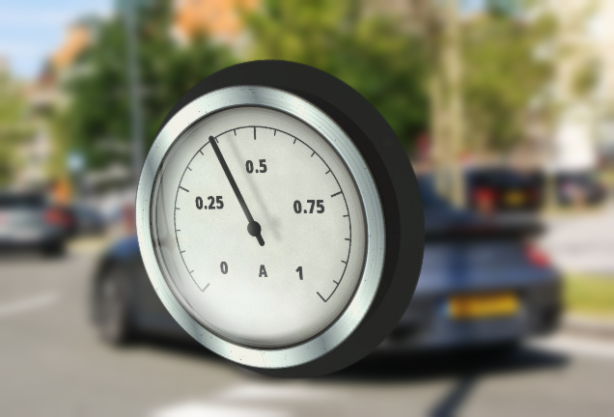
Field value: **0.4** A
